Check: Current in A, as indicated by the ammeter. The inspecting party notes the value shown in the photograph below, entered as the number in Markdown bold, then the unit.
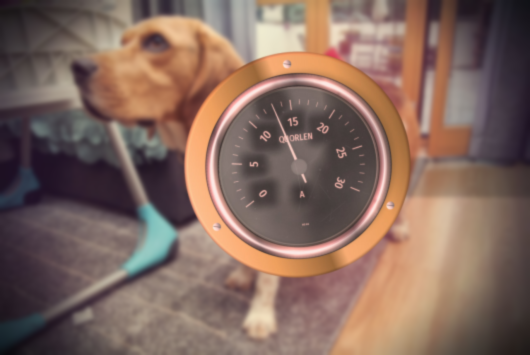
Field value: **13** A
